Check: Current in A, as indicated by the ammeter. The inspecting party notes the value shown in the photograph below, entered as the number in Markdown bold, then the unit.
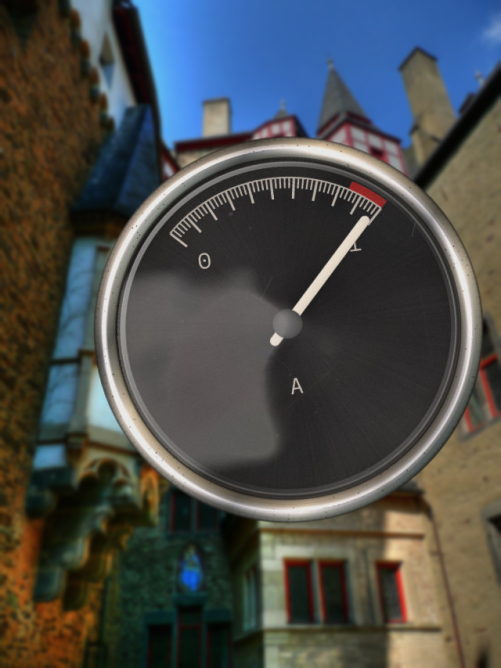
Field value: **0.98** A
